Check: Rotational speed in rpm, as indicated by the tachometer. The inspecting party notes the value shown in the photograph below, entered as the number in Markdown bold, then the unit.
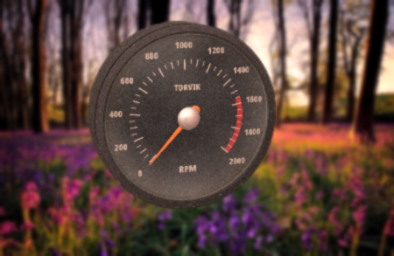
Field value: **0** rpm
